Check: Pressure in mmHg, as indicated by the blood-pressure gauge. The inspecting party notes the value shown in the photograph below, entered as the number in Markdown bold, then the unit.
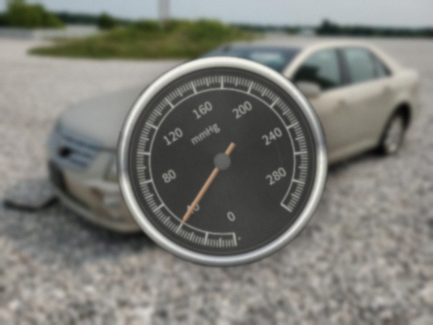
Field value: **40** mmHg
